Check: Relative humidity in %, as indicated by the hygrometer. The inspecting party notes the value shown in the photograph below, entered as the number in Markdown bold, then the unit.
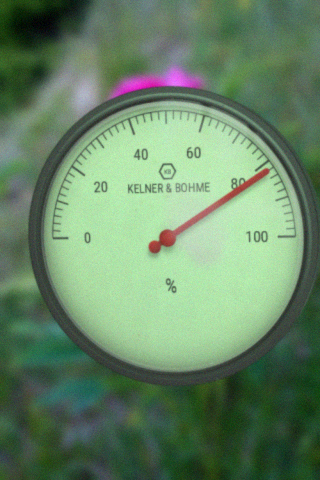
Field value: **82** %
